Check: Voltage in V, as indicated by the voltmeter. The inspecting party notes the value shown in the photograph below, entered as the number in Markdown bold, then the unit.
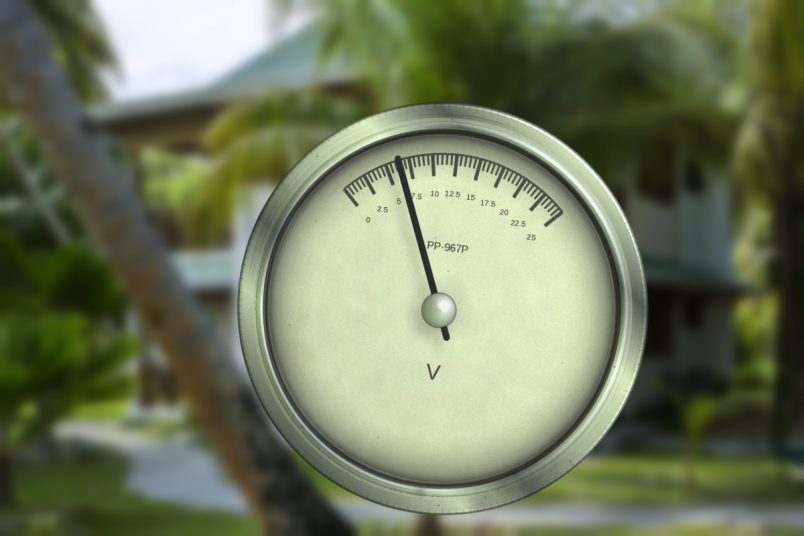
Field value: **6.5** V
